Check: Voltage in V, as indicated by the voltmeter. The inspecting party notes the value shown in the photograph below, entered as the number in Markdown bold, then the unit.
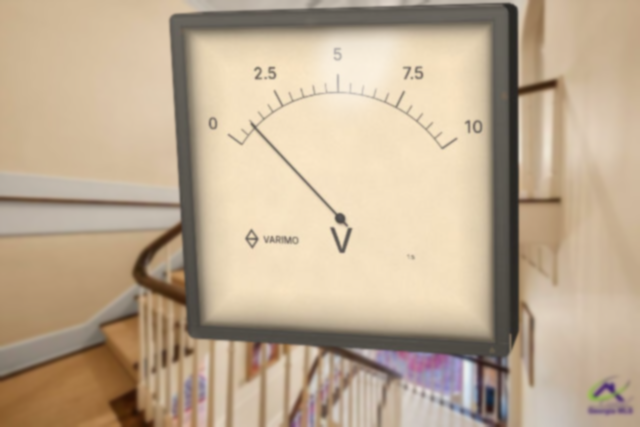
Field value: **1** V
